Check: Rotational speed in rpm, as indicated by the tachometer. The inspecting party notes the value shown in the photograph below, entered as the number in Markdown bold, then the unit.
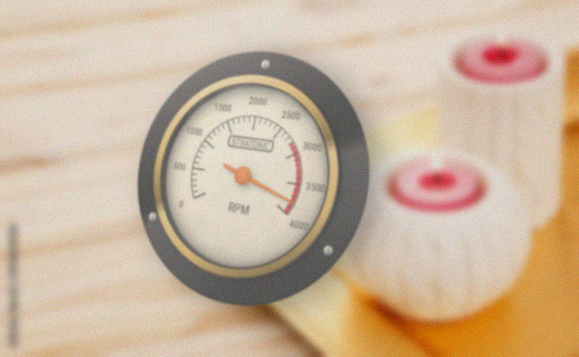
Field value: **3800** rpm
